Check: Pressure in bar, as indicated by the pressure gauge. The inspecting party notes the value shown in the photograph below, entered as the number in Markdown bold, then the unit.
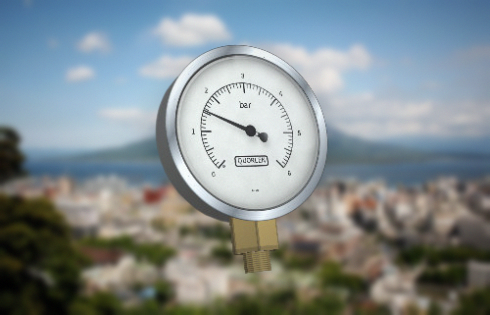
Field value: **1.5** bar
